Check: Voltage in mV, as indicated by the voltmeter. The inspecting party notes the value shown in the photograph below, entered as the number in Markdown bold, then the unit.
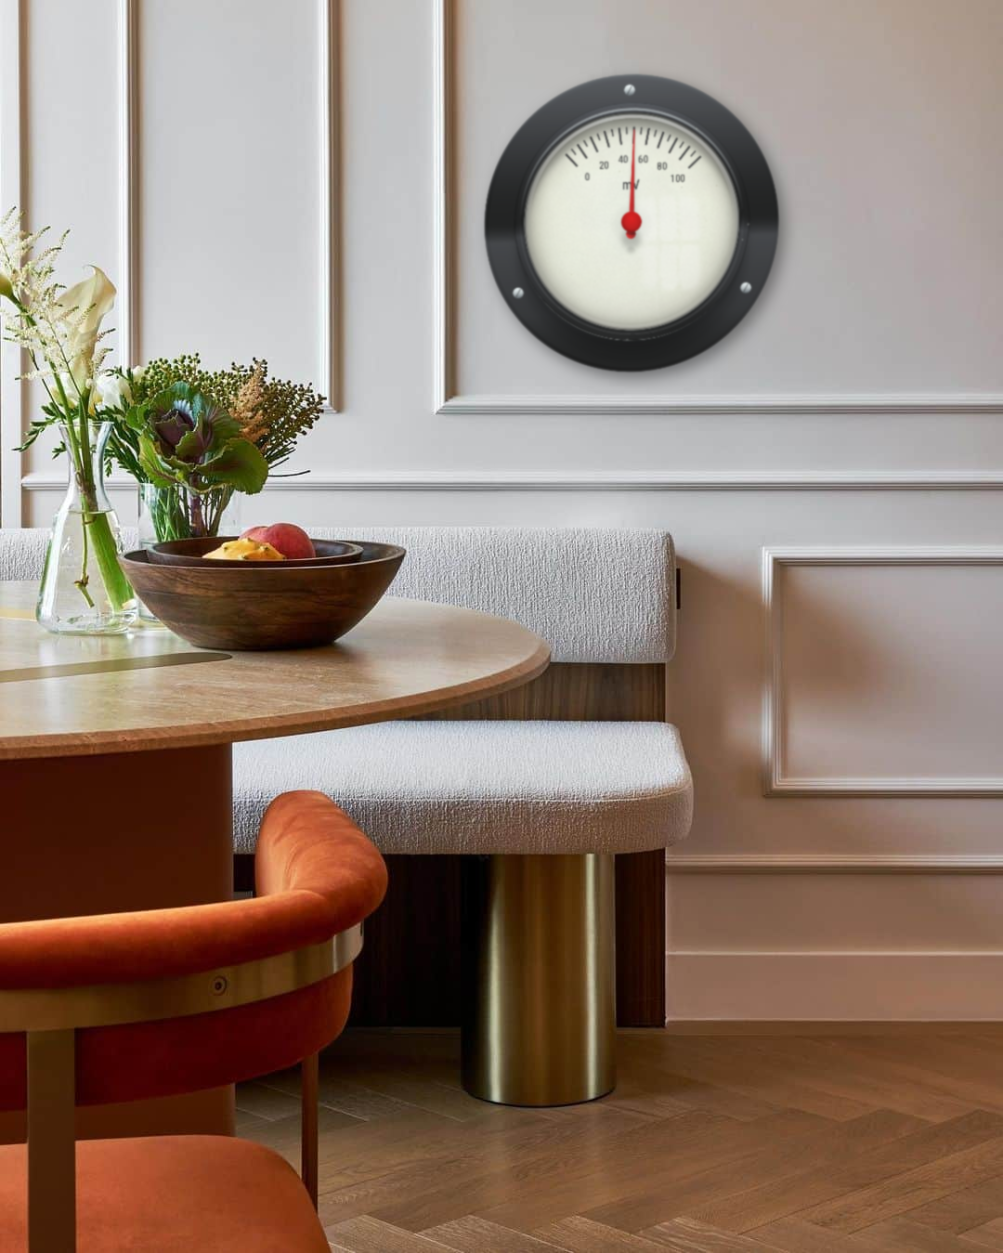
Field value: **50** mV
